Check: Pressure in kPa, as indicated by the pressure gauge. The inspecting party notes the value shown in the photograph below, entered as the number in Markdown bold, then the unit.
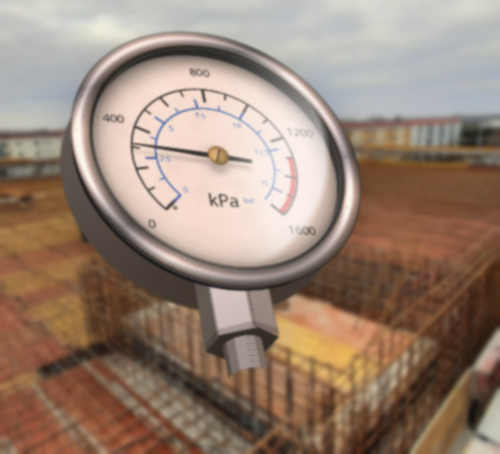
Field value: **300** kPa
